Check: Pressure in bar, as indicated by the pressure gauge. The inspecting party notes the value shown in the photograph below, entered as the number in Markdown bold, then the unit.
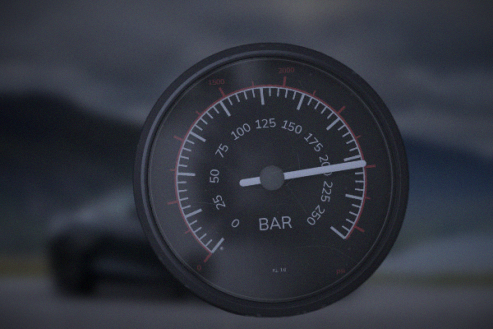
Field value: **205** bar
